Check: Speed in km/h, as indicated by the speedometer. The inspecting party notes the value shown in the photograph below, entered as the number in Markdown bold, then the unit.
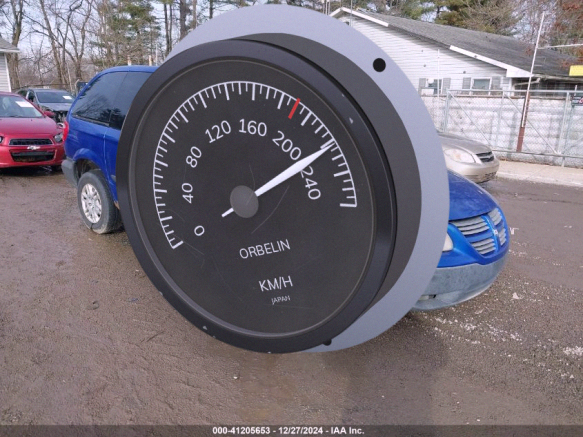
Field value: **222.5** km/h
